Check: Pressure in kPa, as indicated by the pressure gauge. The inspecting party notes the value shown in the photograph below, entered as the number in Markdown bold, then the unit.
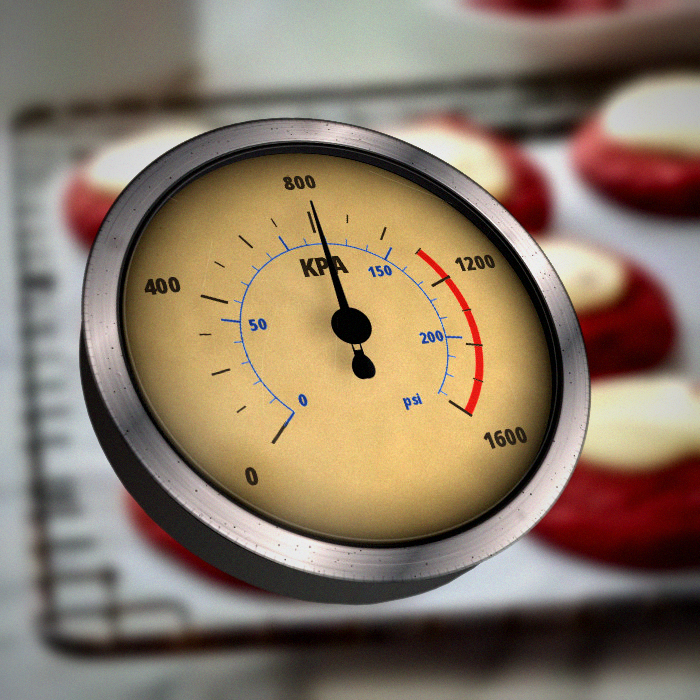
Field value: **800** kPa
